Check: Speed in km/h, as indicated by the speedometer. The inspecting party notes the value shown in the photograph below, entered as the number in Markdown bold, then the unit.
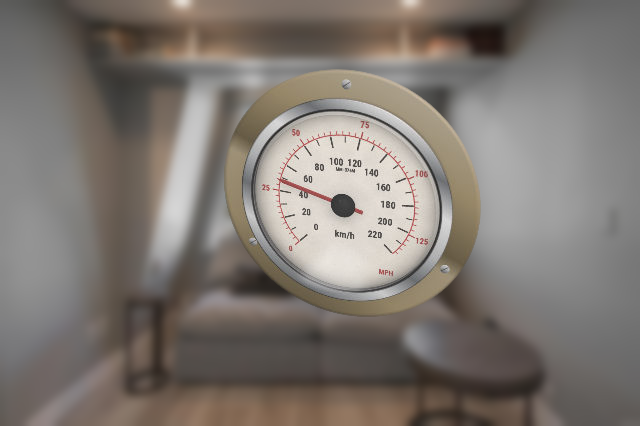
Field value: **50** km/h
